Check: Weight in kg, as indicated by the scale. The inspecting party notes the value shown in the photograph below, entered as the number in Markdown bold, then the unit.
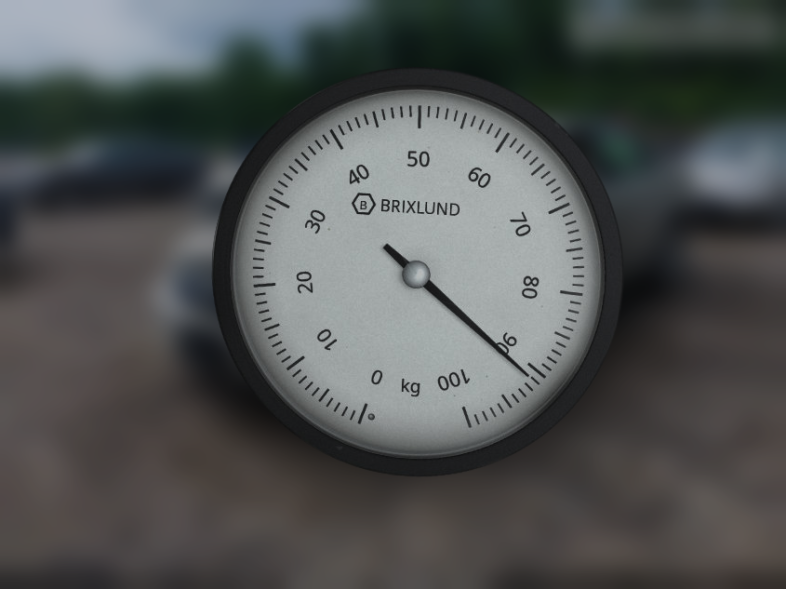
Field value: **91** kg
